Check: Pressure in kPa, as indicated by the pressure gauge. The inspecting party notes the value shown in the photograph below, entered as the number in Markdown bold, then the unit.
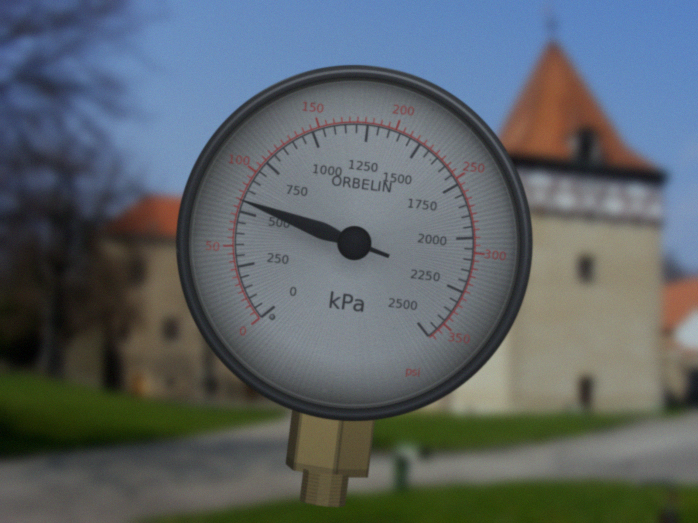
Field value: **550** kPa
